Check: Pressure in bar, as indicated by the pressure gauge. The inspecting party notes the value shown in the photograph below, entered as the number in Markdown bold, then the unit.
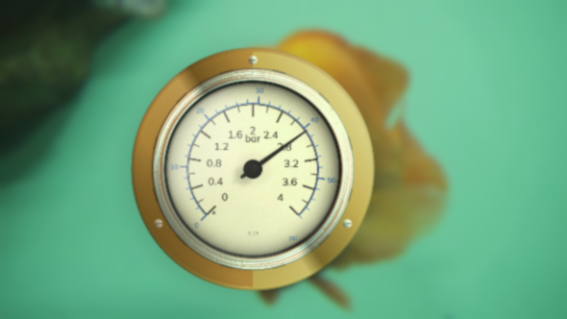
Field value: **2.8** bar
